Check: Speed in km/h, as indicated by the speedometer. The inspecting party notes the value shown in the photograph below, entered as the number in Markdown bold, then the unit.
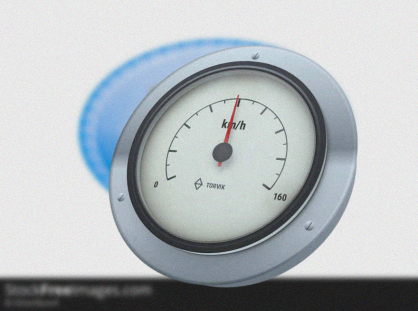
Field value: **80** km/h
